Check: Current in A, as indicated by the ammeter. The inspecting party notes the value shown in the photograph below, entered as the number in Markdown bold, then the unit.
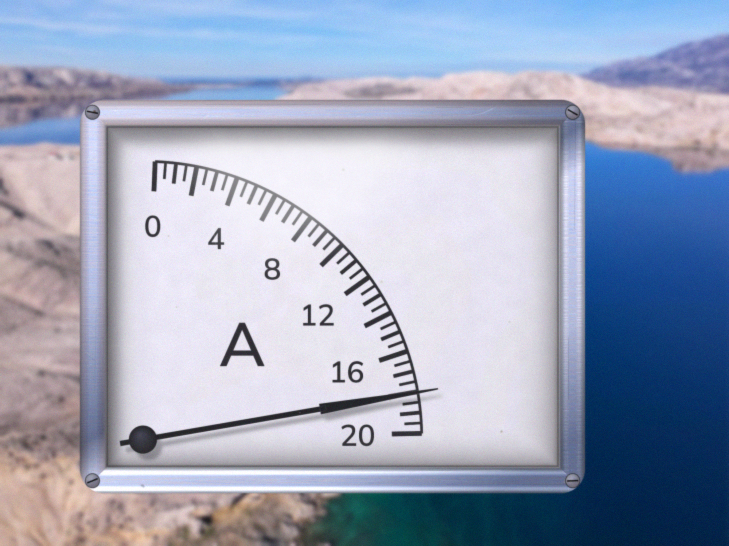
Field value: **18** A
